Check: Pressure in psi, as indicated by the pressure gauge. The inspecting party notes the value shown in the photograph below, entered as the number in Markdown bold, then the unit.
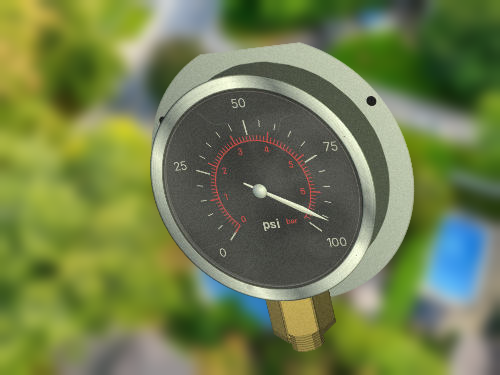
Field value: **95** psi
